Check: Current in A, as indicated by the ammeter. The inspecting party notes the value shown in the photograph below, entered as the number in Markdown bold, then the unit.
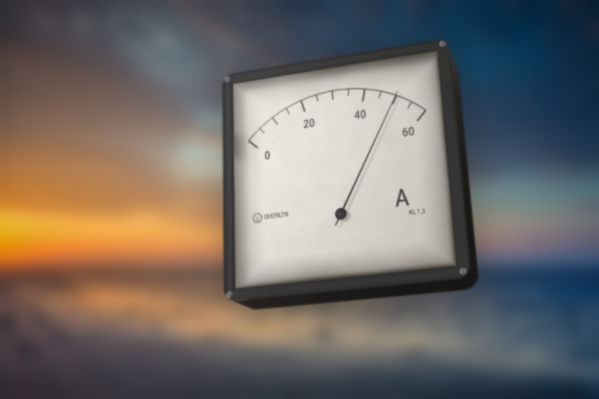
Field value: **50** A
